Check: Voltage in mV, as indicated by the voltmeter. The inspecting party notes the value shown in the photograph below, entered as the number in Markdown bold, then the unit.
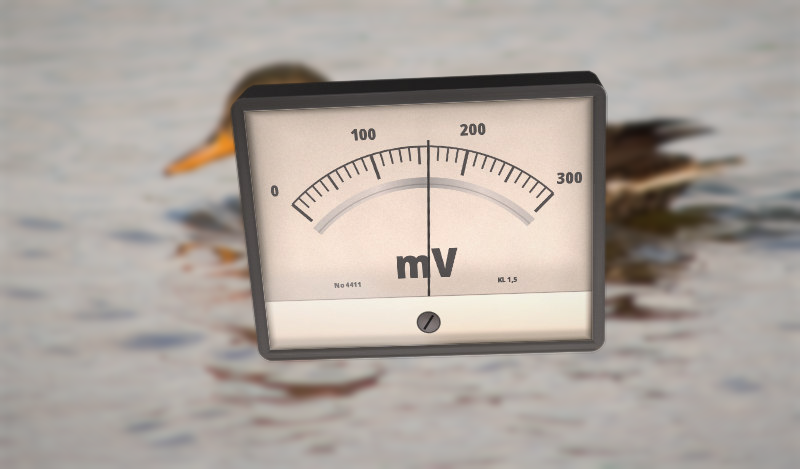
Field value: **160** mV
